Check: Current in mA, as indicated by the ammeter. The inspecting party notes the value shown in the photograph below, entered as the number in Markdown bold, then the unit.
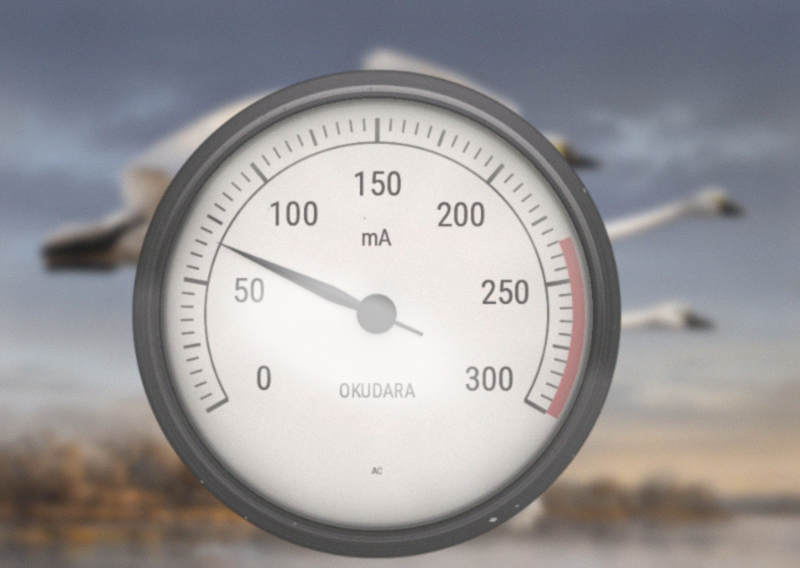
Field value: **67.5** mA
